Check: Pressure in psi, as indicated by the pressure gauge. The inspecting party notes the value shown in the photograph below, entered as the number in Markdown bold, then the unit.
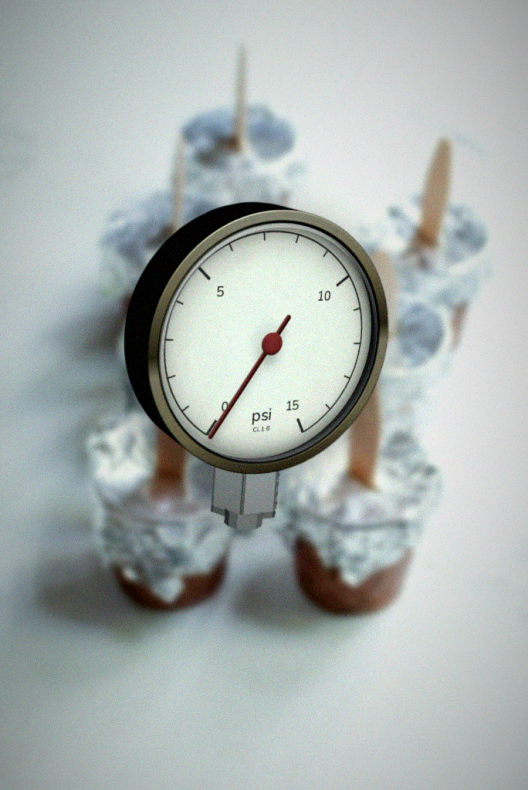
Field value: **0** psi
